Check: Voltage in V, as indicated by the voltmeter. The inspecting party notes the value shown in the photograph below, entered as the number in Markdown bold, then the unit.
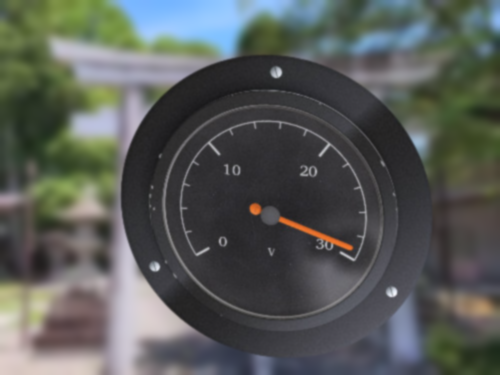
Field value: **29** V
